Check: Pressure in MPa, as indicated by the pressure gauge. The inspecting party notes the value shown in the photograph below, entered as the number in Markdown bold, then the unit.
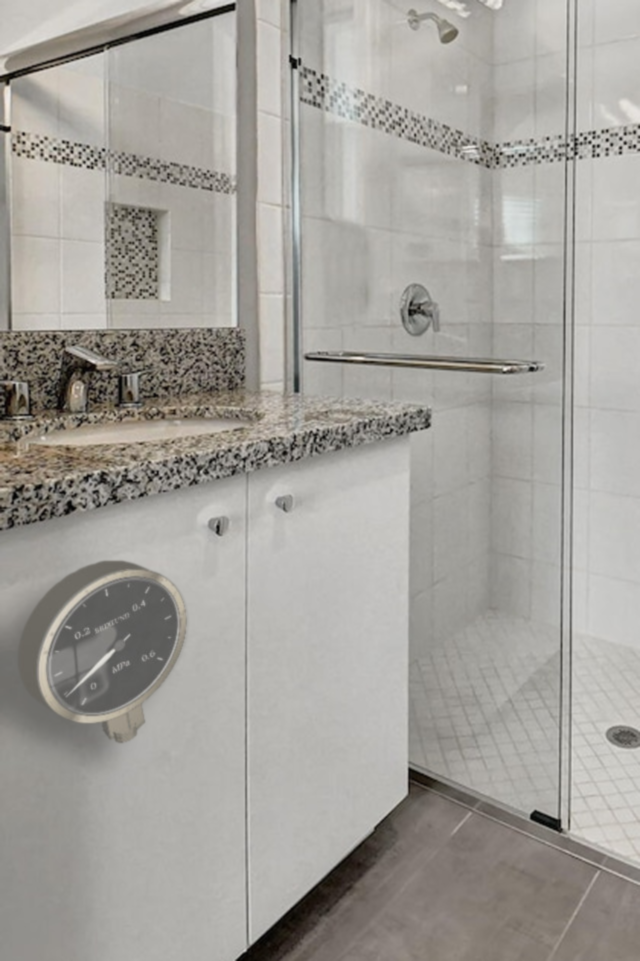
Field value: **0.05** MPa
